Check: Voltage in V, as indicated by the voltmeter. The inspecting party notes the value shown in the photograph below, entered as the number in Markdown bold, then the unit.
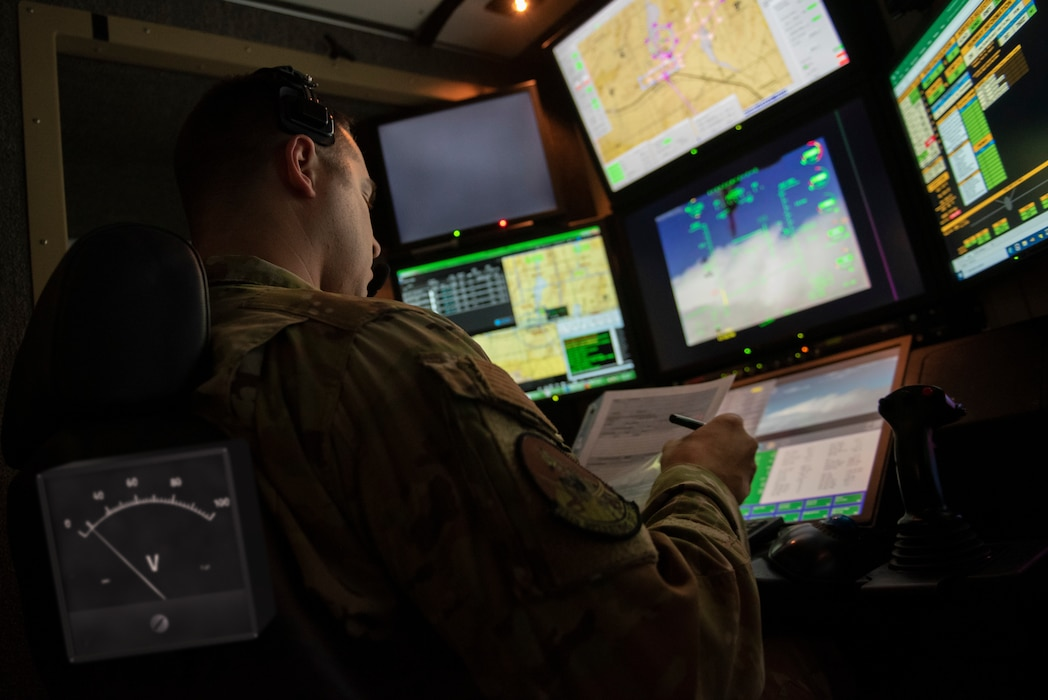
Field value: **20** V
